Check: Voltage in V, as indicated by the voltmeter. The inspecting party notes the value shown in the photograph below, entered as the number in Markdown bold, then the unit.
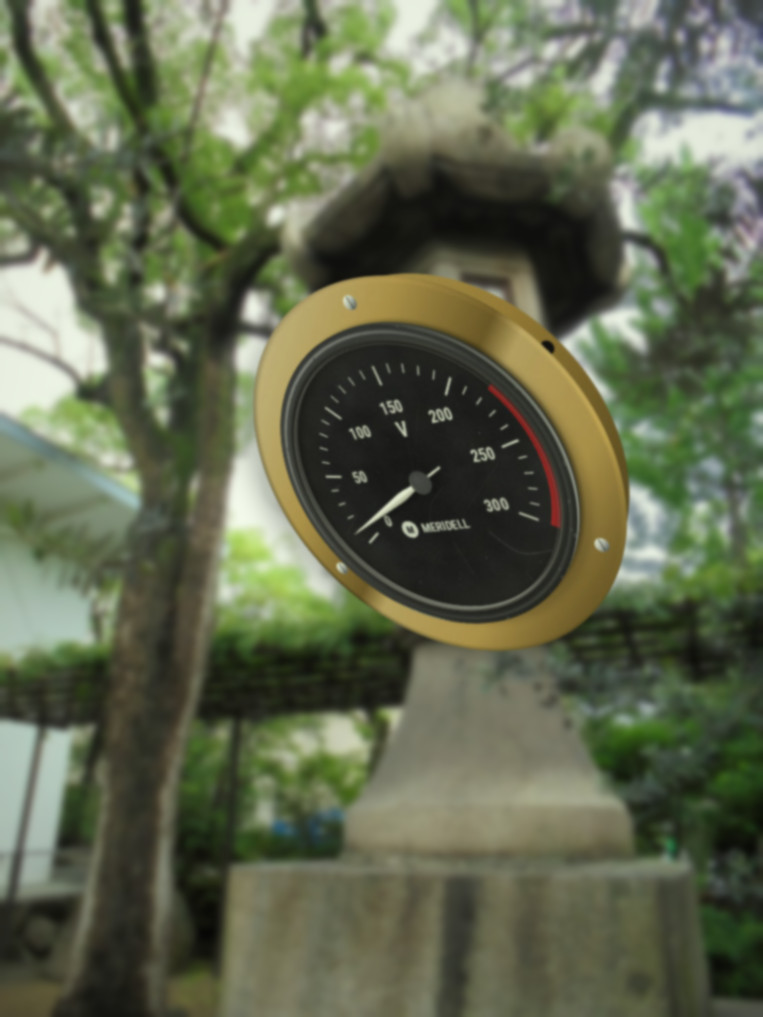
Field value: **10** V
